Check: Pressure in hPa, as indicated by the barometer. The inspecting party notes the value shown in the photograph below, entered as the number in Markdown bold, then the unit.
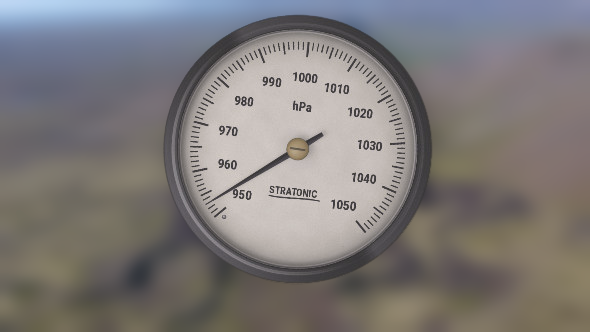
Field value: **953** hPa
